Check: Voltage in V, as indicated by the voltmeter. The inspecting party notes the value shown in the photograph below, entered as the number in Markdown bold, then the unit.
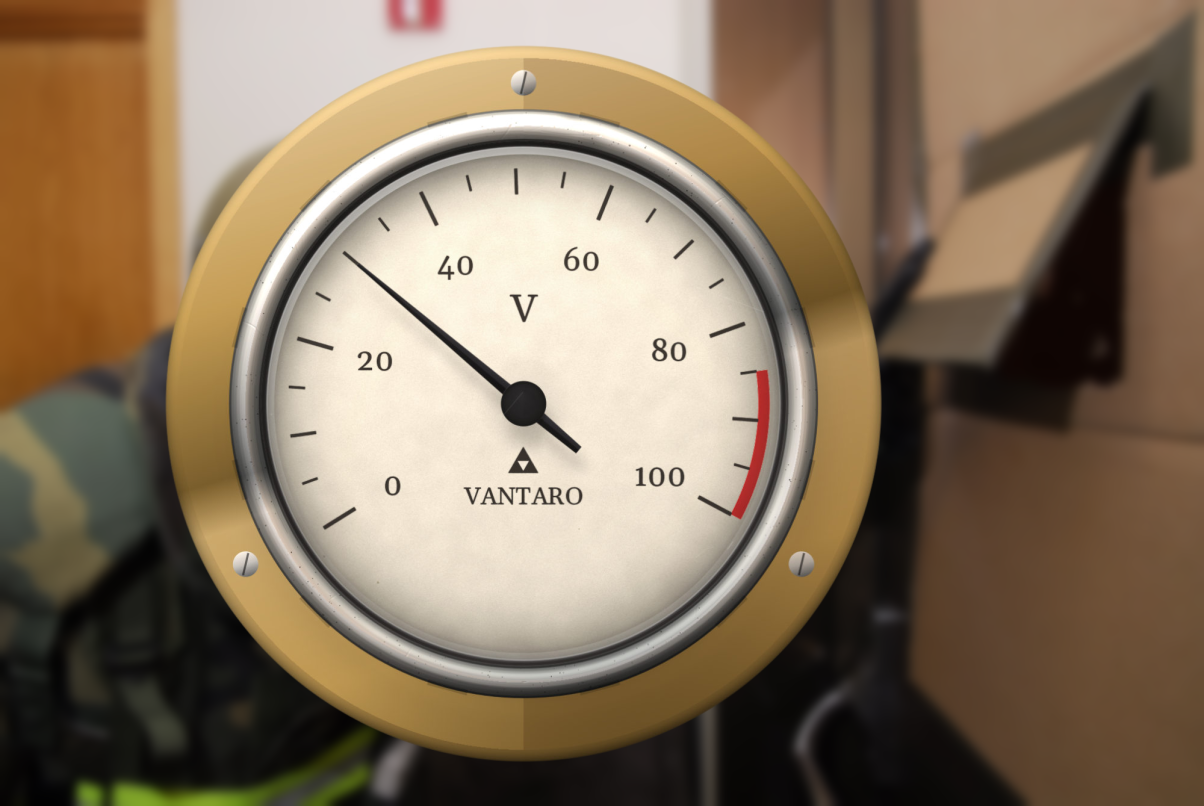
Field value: **30** V
